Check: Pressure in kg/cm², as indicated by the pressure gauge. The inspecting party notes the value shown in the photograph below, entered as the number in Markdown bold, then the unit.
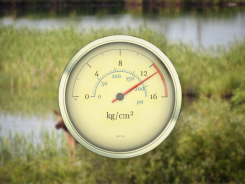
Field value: **13** kg/cm²
